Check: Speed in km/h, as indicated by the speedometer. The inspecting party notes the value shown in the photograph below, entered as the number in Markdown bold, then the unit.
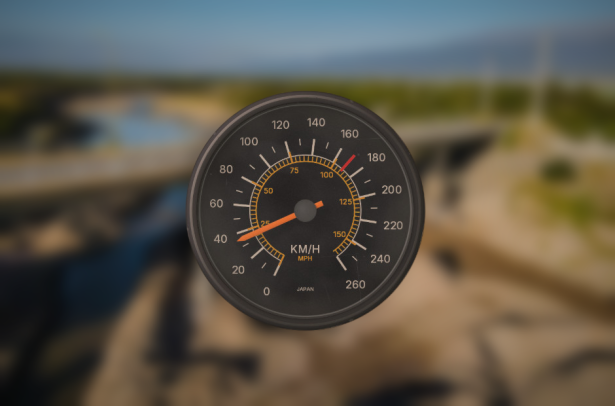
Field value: **35** km/h
